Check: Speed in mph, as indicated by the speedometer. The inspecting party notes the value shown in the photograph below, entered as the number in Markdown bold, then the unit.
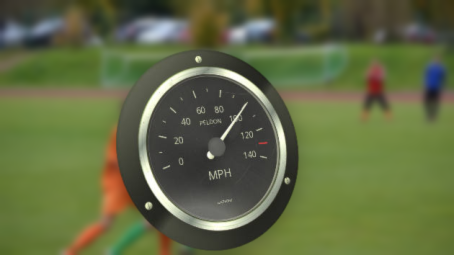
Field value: **100** mph
